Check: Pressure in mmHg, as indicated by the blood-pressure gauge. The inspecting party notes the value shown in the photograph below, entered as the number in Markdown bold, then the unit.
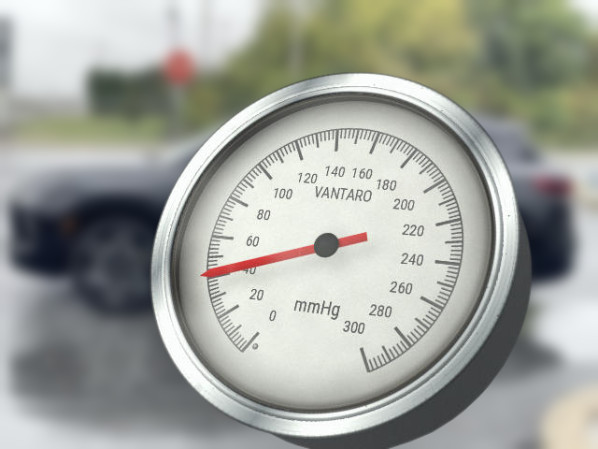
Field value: **40** mmHg
